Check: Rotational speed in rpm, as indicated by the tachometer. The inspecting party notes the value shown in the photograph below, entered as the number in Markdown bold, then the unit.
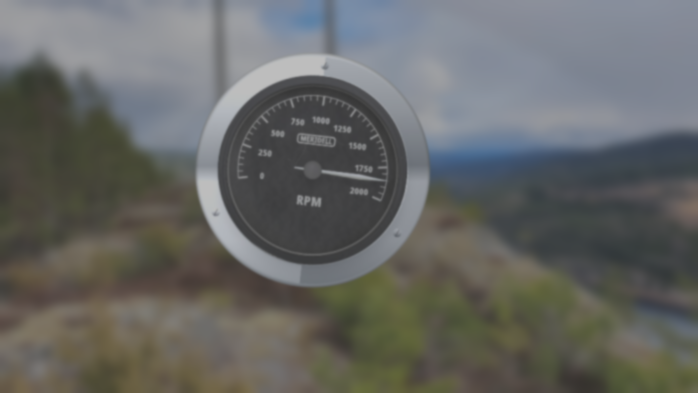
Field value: **1850** rpm
